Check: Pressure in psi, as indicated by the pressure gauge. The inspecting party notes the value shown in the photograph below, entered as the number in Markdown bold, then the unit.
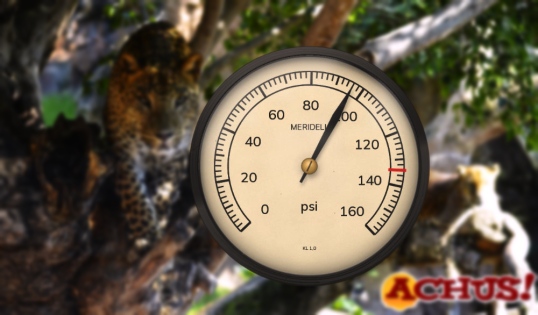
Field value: **96** psi
